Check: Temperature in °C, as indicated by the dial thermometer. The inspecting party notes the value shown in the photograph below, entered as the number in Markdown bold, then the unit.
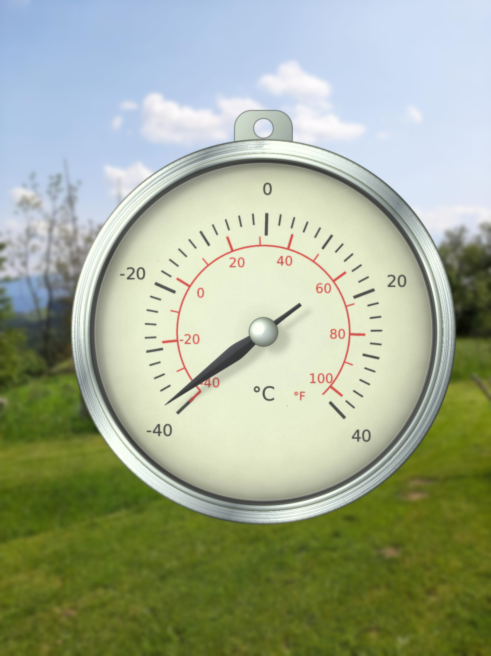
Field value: **-38** °C
